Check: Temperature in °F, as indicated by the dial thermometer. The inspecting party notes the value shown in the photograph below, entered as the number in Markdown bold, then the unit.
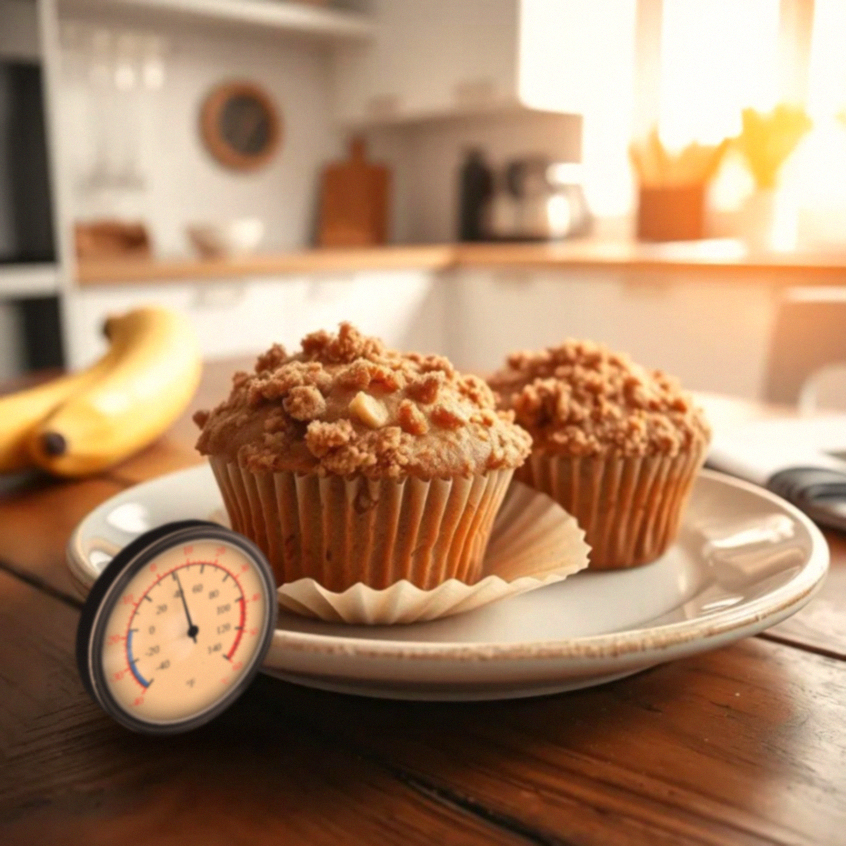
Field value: **40** °F
